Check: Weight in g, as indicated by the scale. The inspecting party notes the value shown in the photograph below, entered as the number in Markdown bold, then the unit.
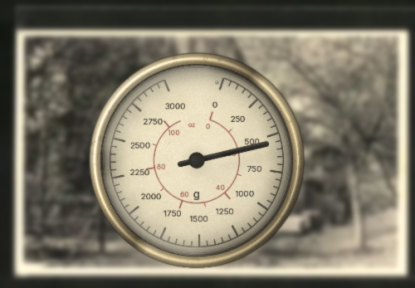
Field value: **550** g
